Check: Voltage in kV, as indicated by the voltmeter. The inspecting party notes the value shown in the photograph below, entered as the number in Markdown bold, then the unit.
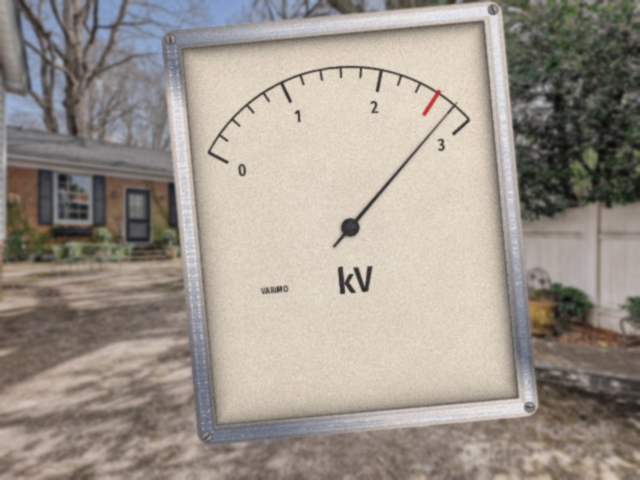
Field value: **2.8** kV
